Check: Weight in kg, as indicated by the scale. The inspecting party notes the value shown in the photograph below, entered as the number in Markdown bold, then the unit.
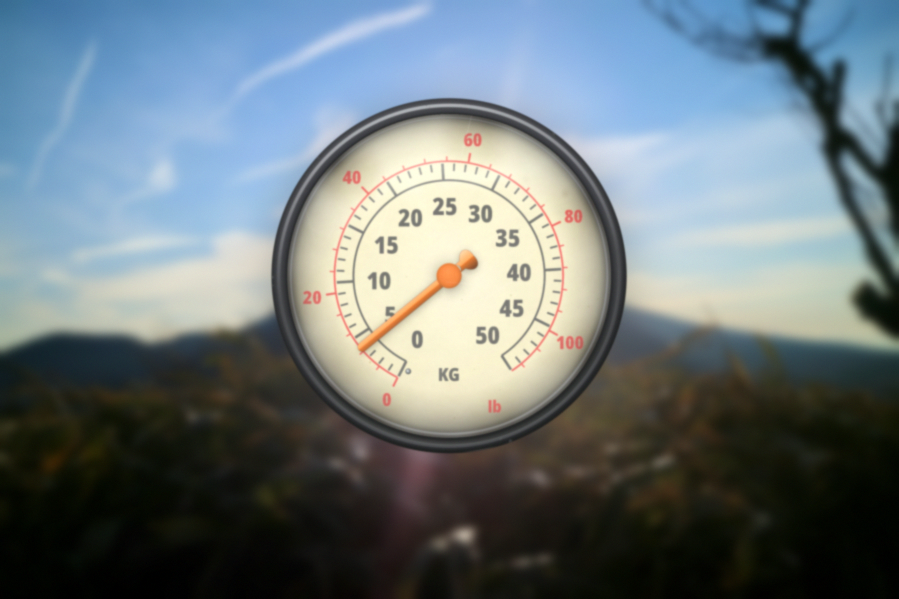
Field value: **4** kg
